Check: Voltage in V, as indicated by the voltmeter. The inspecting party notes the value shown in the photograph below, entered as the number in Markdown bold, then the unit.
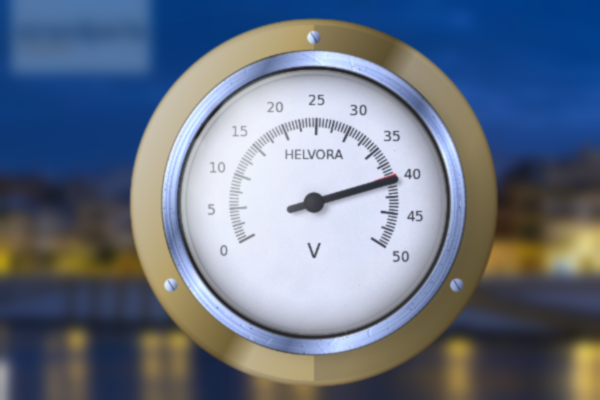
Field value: **40** V
